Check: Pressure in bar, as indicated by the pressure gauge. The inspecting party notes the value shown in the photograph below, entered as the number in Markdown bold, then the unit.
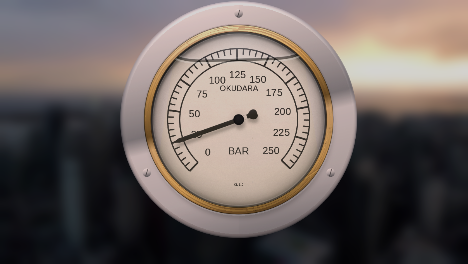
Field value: **25** bar
